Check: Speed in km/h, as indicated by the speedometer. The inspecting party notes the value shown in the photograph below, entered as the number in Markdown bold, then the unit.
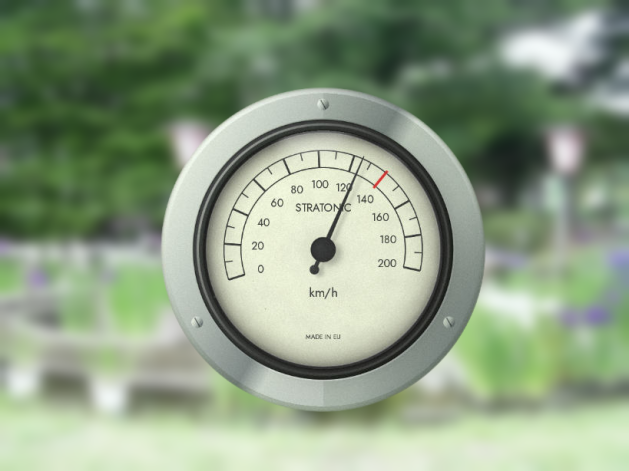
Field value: **125** km/h
